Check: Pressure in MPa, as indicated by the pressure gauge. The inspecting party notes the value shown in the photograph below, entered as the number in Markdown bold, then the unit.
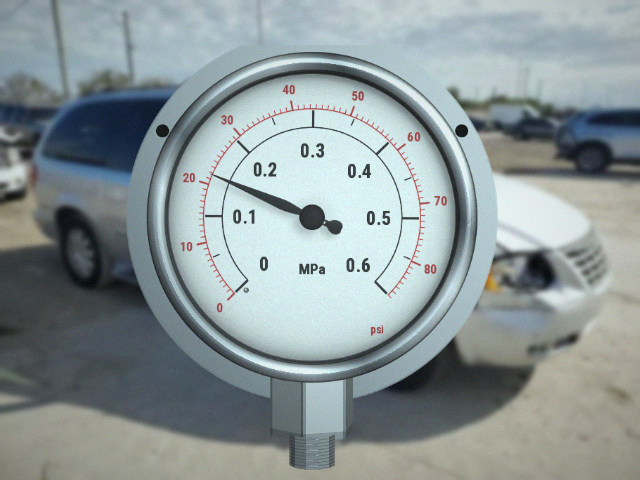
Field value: **0.15** MPa
